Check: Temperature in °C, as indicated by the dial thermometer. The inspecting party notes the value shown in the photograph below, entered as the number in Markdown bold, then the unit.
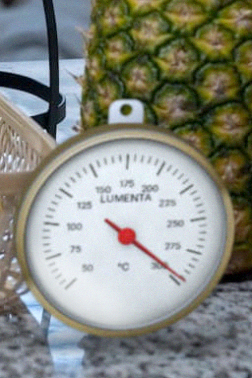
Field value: **295** °C
